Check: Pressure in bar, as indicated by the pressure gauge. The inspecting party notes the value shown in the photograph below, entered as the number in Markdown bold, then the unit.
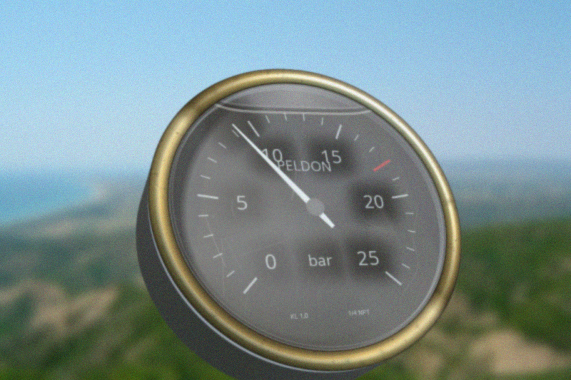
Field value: **9** bar
